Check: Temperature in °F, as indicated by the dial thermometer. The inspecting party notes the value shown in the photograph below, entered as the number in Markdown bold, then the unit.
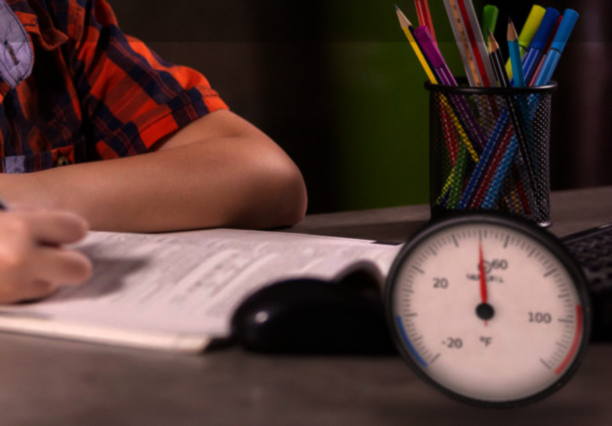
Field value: **50** °F
